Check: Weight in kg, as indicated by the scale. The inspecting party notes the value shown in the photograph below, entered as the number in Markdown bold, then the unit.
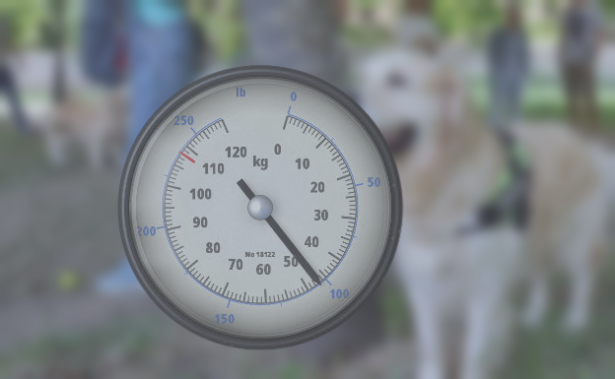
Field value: **47** kg
